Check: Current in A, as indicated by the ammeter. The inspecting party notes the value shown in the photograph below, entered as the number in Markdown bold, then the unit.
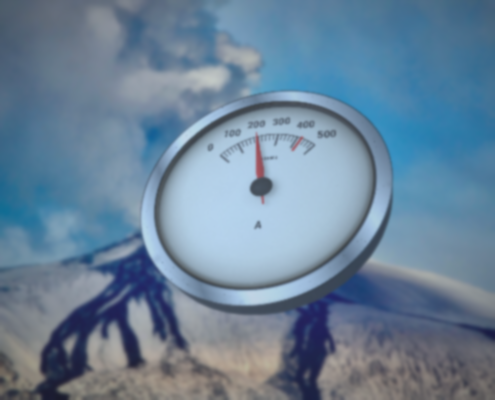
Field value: **200** A
